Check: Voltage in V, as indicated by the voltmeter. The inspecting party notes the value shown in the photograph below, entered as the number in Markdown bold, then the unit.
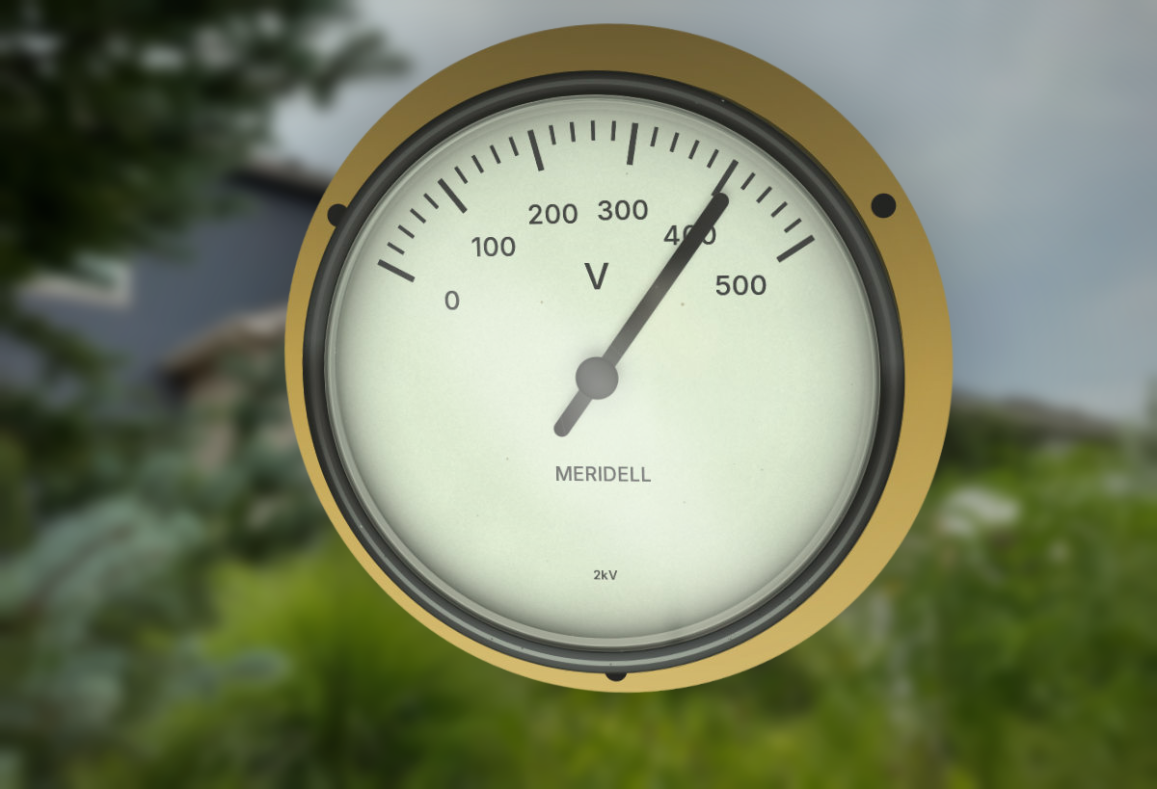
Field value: **410** V
